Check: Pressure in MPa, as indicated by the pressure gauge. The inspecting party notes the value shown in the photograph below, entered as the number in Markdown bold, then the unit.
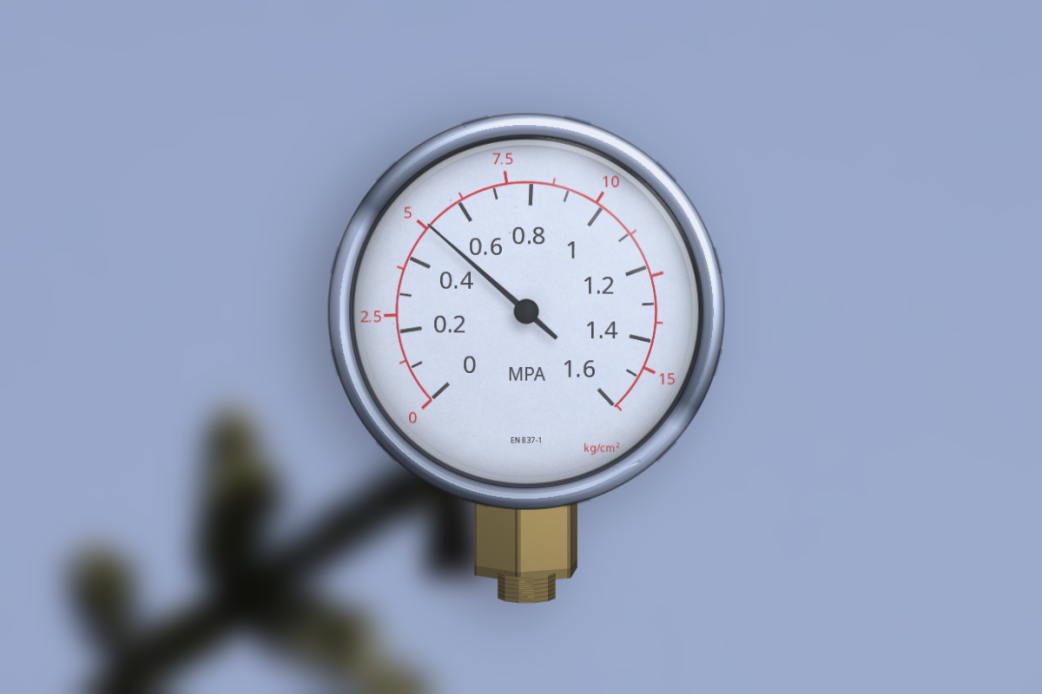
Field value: **0.5** MPa
